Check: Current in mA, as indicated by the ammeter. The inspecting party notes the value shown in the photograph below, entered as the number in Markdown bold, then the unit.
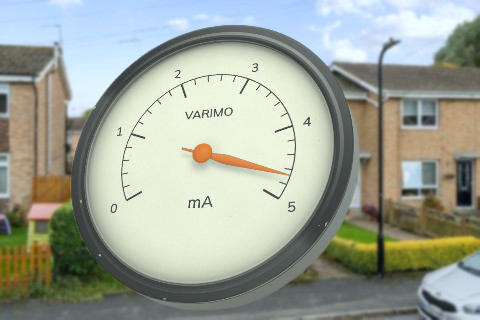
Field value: **4.7** mA
